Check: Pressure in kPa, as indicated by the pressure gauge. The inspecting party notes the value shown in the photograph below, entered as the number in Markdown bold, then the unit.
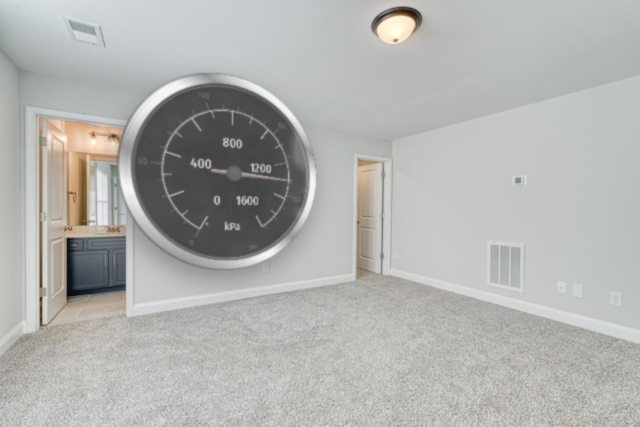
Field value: **1300** kPa
